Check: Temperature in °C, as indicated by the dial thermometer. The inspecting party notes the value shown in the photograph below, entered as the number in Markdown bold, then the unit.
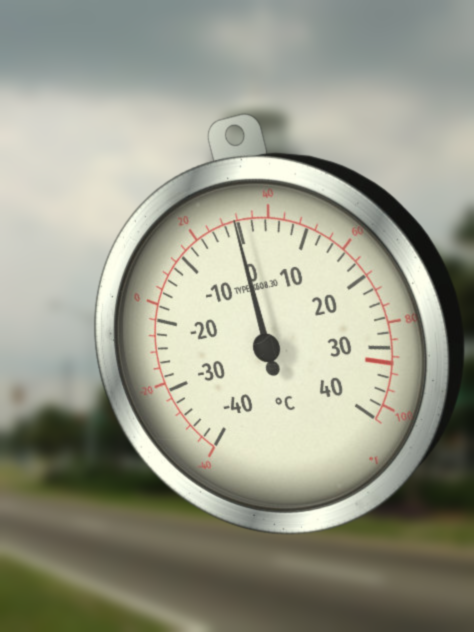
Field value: **0** °C
